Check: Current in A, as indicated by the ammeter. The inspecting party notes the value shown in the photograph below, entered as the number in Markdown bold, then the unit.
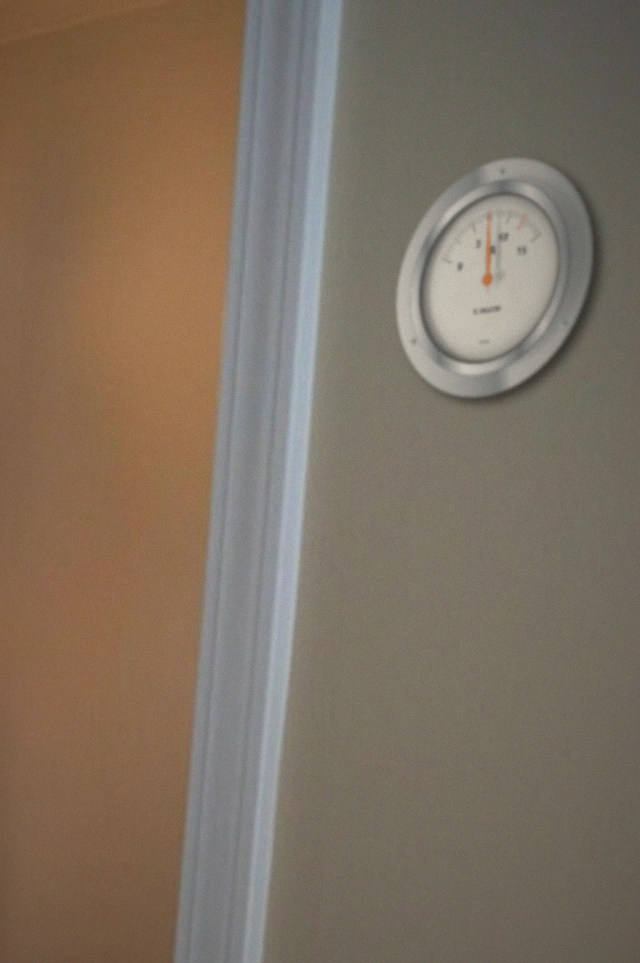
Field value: **7.5** A
